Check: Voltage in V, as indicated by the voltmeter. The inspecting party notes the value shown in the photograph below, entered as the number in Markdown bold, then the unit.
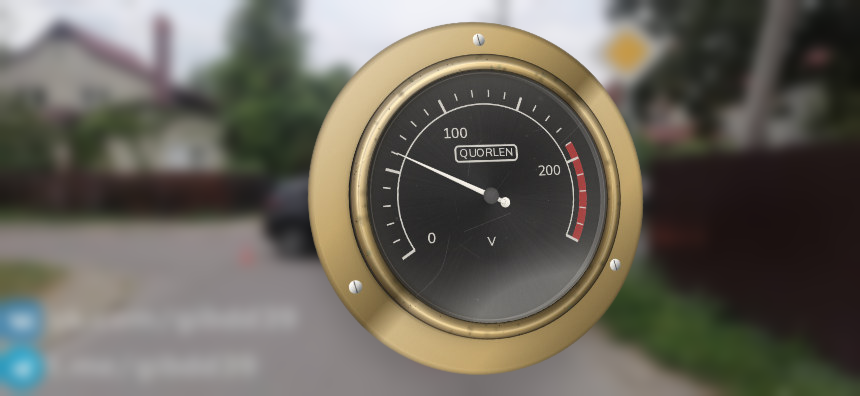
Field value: **60** V
